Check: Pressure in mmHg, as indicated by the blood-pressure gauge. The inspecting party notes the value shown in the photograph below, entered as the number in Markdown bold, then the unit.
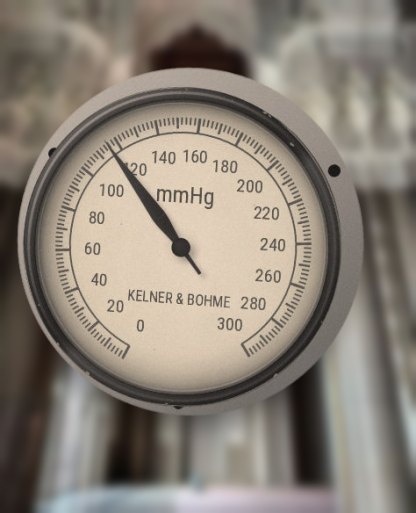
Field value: **116** mmHg
